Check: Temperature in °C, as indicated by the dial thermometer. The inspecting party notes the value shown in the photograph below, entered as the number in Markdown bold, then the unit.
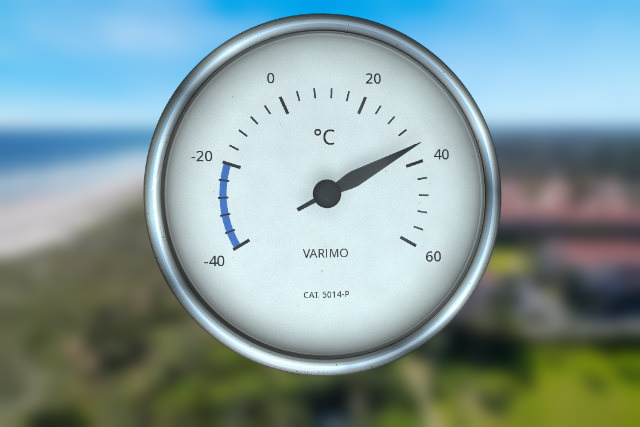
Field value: **36** °C
